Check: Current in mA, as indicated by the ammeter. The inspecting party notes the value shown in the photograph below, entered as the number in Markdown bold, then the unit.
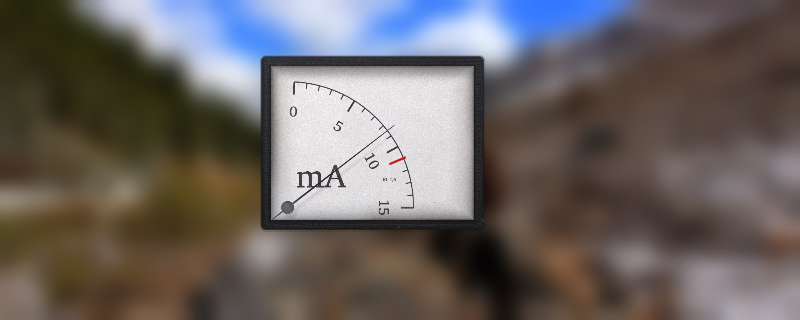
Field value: **8.5** mA
